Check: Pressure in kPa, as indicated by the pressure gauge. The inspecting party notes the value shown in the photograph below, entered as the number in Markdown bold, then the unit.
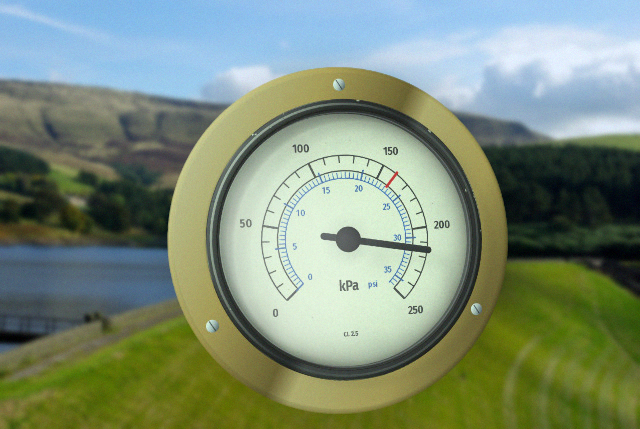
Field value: **215** kPa
